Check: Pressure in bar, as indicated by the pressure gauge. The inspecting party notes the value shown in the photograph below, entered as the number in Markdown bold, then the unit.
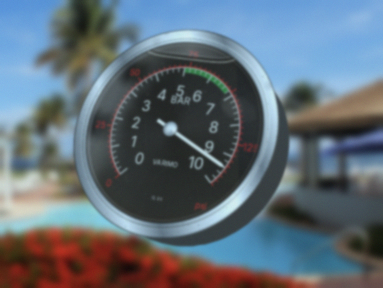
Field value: **9.4** bar
